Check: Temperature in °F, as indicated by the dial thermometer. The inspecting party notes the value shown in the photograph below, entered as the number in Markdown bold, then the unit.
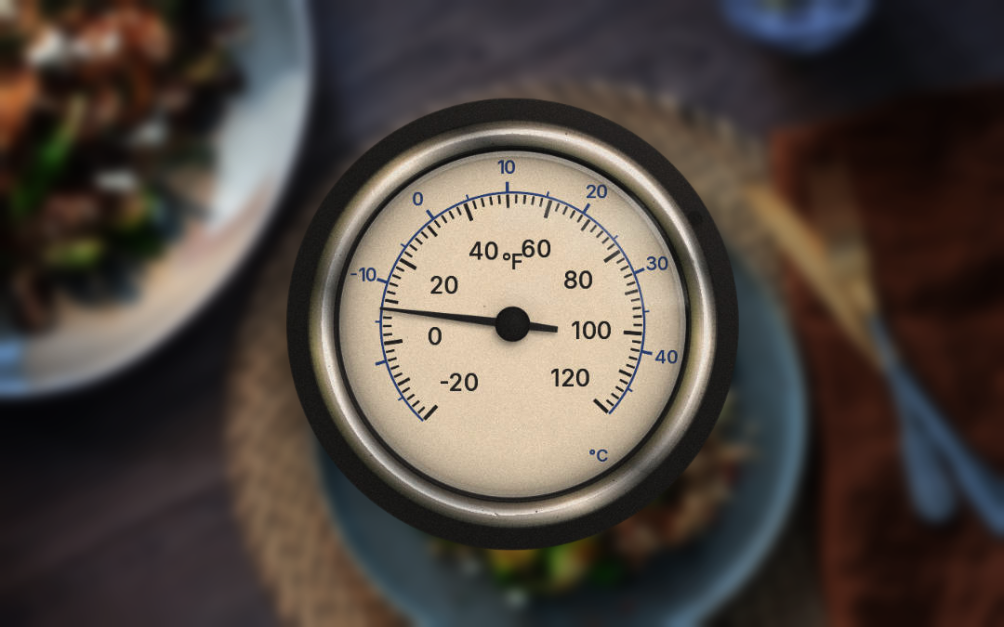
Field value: **8** °F
